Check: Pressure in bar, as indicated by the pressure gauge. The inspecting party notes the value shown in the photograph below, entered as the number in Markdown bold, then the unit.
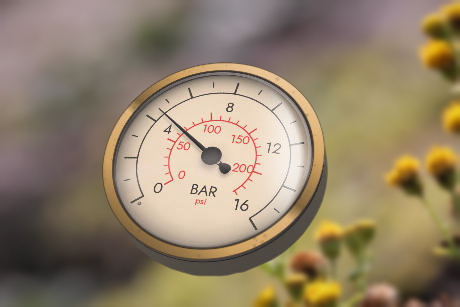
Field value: **4.5** bar
